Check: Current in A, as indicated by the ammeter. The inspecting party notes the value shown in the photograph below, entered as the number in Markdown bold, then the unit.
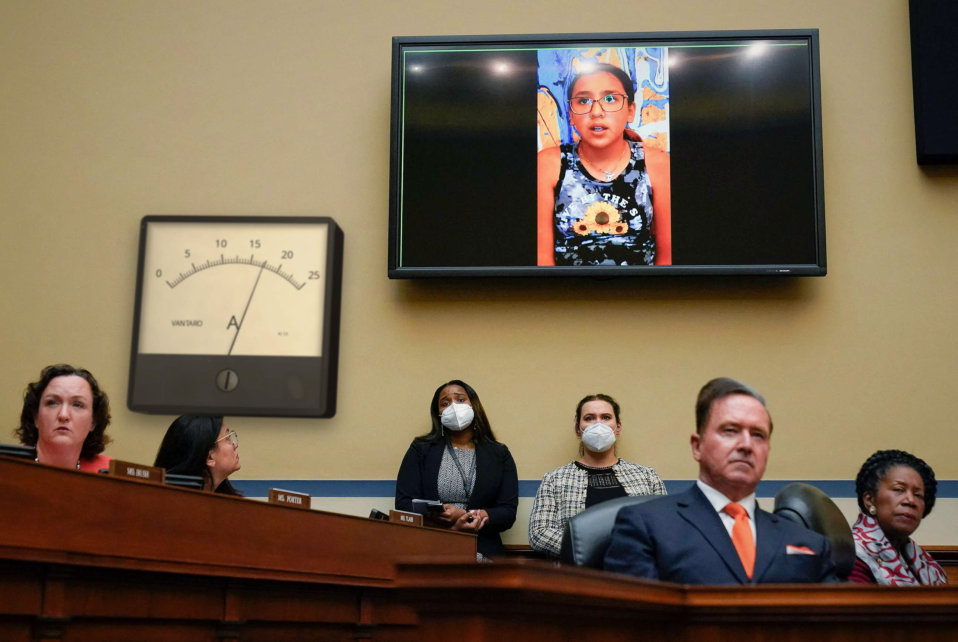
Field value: **17.5** A
